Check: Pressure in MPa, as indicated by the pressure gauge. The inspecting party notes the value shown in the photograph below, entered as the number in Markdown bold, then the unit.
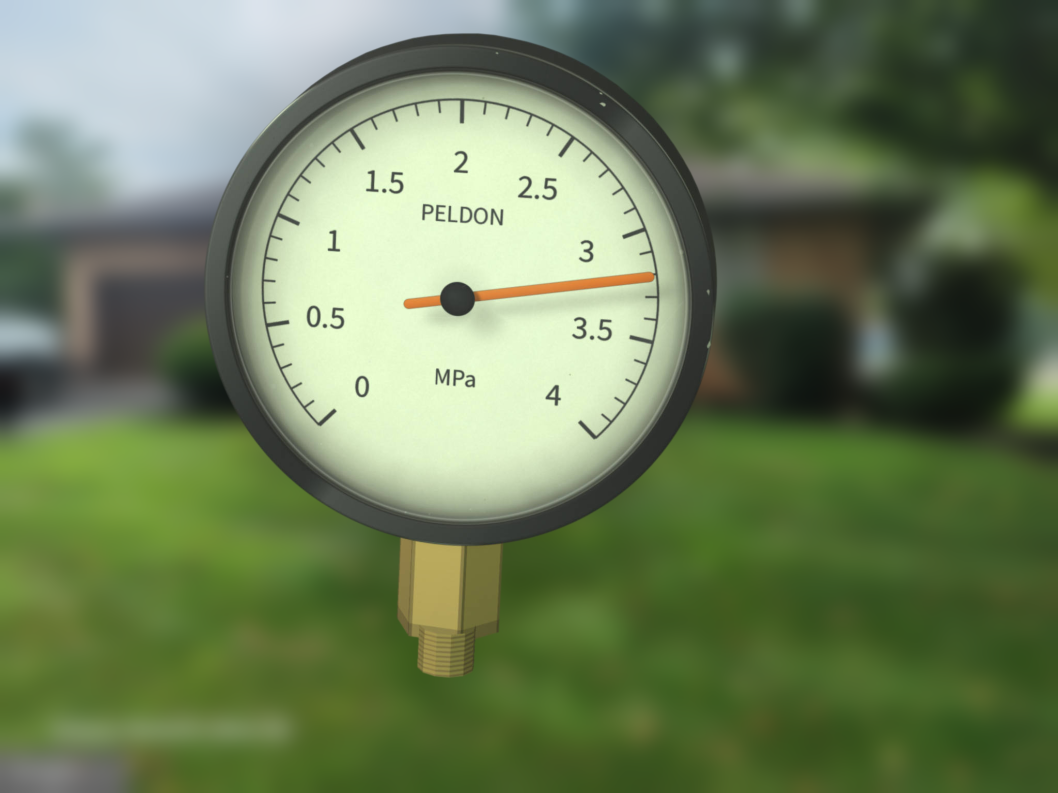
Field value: **3.2** MPa
